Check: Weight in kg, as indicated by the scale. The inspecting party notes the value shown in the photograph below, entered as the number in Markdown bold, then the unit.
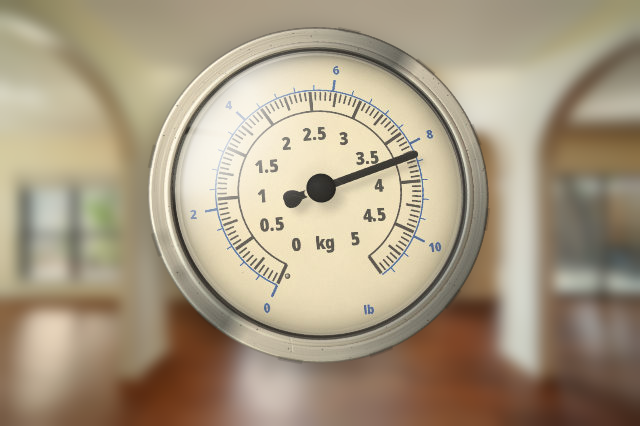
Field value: **3.75** kg
